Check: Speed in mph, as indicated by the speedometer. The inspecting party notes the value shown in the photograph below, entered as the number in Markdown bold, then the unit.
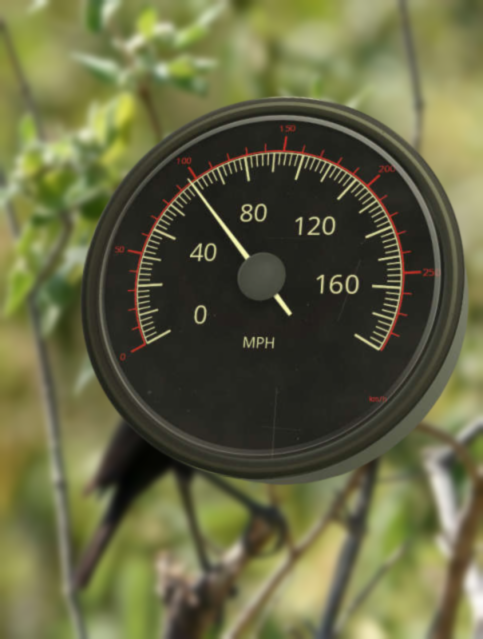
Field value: **60** mph
